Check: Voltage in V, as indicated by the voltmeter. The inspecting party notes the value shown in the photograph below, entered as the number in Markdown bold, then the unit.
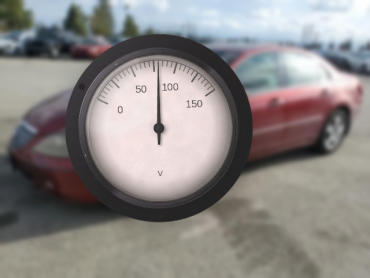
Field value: **80** V
